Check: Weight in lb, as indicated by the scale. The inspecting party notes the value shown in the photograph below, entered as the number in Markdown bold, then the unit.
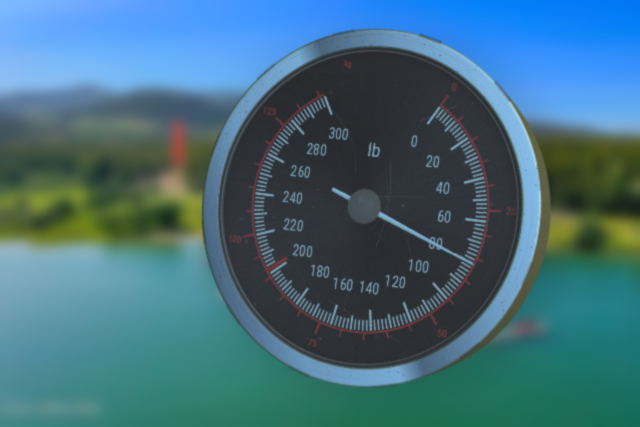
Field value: **80** lb
